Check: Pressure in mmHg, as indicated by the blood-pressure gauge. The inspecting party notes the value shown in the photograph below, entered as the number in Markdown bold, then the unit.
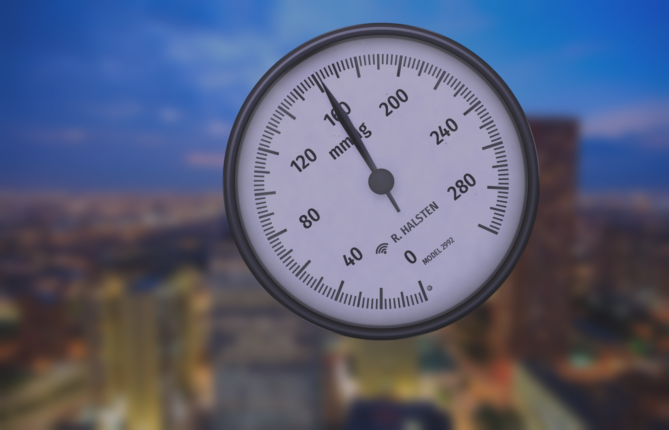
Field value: **162** mmHg
